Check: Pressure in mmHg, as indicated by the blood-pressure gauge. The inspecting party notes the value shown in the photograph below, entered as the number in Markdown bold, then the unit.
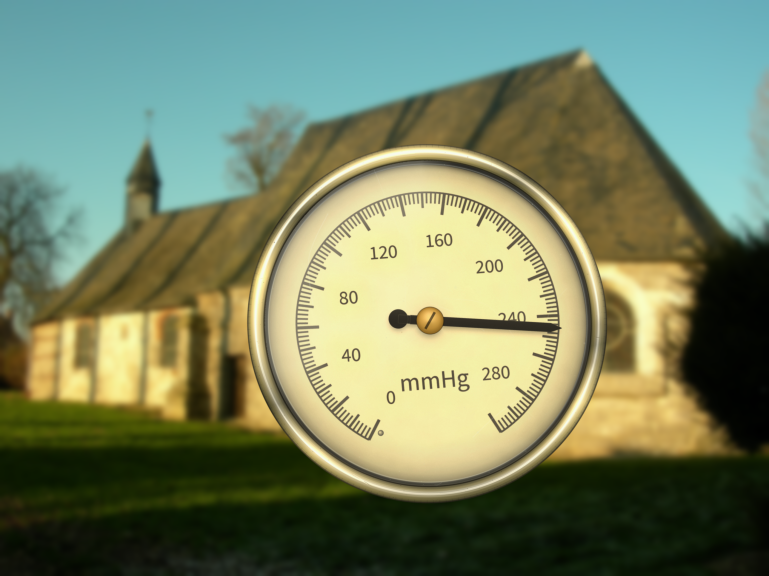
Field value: **246** mmHg
